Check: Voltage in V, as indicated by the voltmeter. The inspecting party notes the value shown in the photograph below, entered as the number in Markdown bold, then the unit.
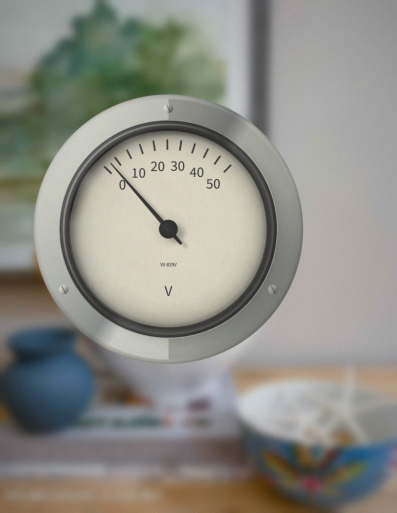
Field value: **2.5** V
